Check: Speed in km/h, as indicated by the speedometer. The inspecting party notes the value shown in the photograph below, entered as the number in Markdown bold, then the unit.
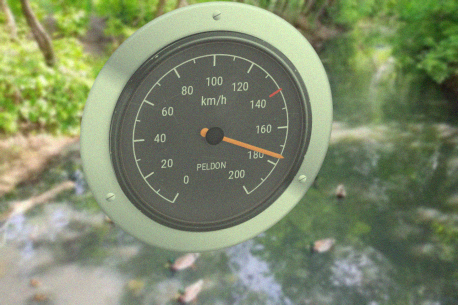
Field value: **175** km/h
